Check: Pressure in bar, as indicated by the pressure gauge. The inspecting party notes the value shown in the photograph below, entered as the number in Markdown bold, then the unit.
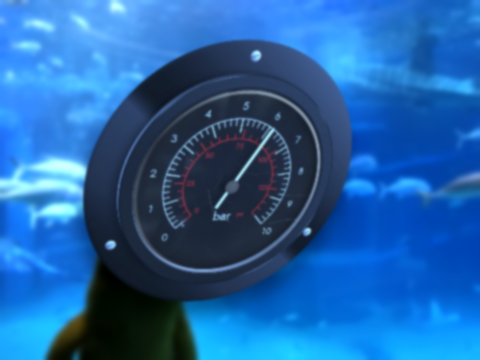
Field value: **6** bar
